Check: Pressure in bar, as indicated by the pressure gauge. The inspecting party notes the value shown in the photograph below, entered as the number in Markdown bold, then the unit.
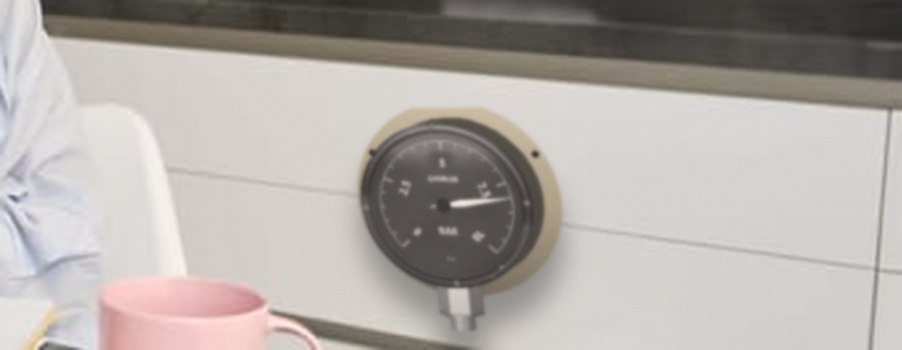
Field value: **8** bar
